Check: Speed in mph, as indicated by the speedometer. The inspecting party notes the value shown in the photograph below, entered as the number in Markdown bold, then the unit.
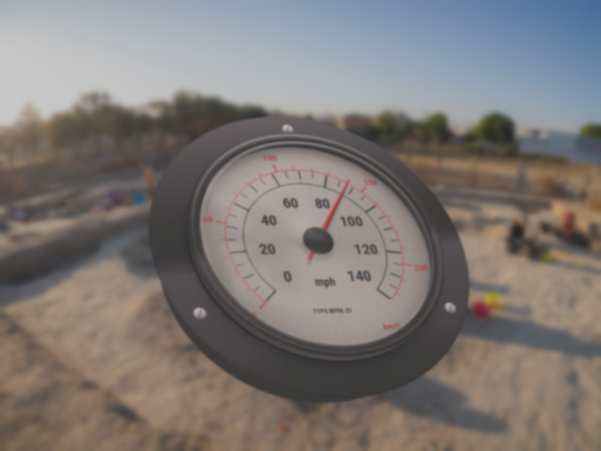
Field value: **87.5** mph
